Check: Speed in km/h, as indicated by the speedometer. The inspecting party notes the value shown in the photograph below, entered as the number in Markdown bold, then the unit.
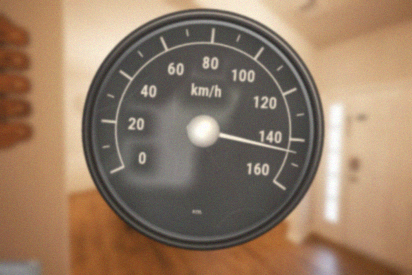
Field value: **145** km/h
